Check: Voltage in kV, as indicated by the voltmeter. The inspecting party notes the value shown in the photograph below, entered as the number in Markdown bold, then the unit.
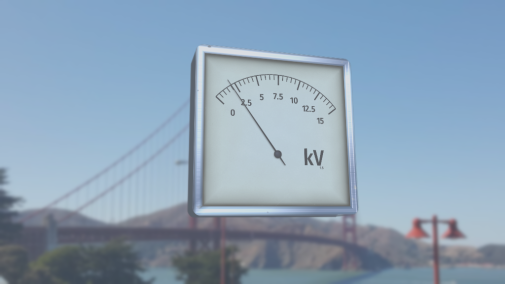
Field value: **2** kV
